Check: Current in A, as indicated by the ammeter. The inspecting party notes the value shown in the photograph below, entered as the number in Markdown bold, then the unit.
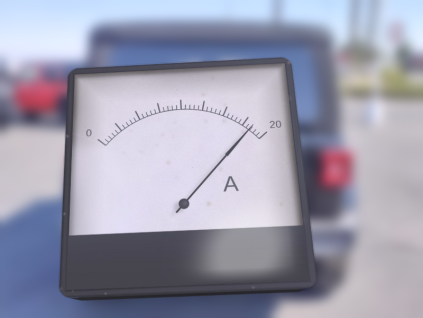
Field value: **18.5** A
